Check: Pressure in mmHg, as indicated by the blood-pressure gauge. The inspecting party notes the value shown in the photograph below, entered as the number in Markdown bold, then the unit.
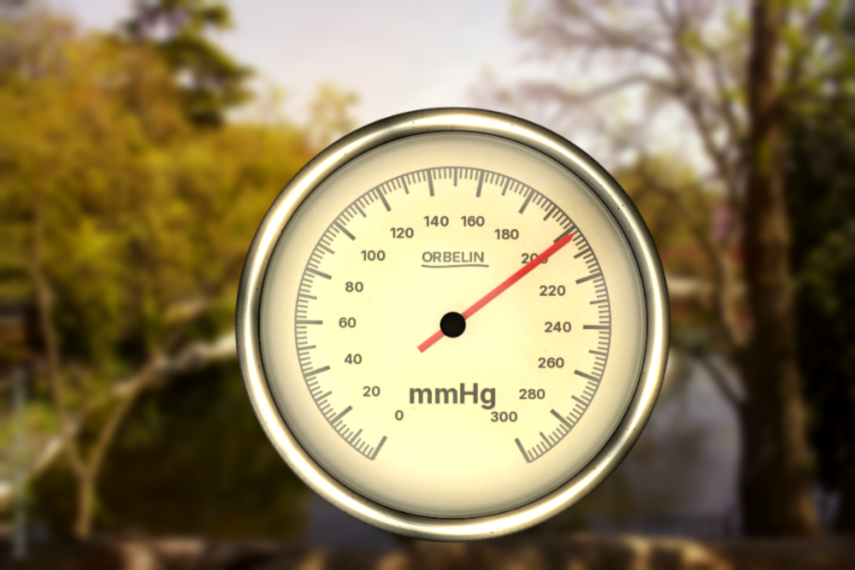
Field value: **202** mmHg
